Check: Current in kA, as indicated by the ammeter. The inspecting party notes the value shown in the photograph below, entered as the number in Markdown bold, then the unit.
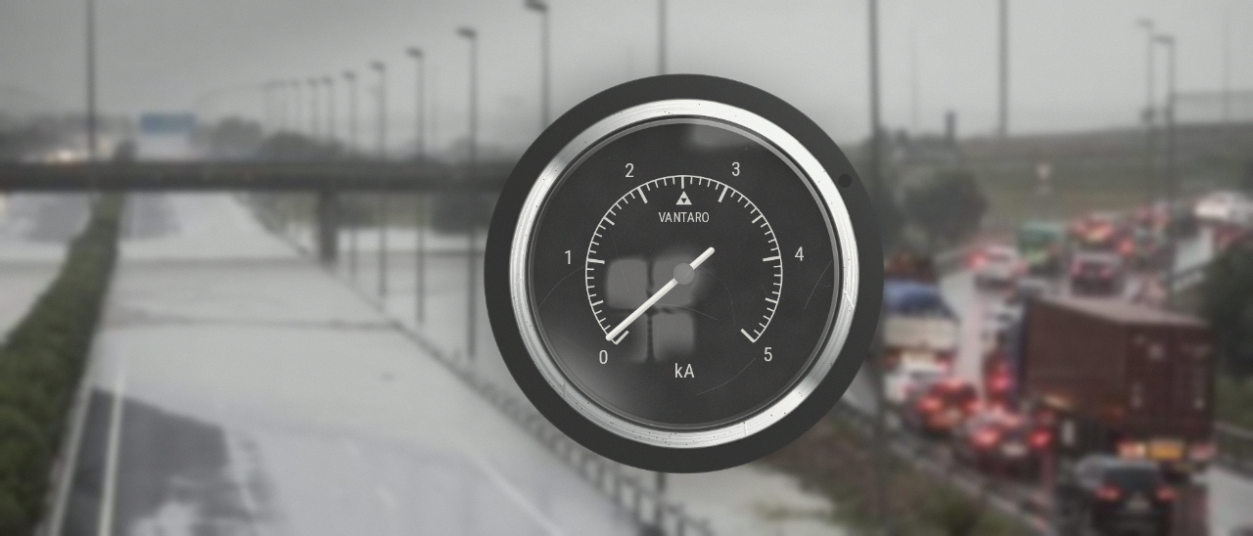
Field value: **0.1** kA
